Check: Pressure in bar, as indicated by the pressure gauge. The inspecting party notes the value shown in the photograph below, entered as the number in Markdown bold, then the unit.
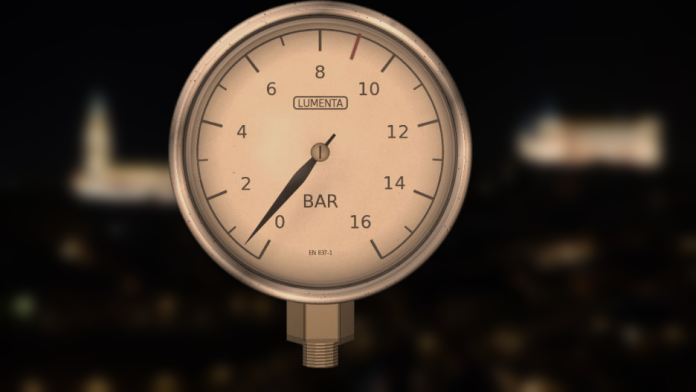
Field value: **0.5** bar
